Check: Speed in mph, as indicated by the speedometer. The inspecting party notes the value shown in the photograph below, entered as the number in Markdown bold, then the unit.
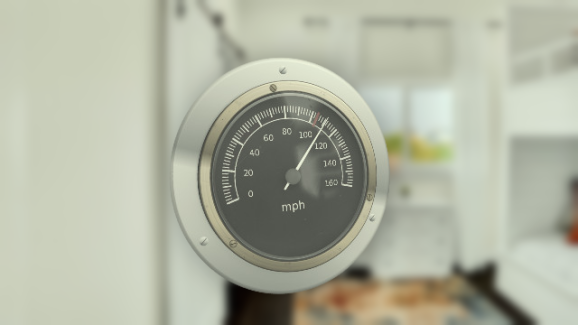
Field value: **110** mph
